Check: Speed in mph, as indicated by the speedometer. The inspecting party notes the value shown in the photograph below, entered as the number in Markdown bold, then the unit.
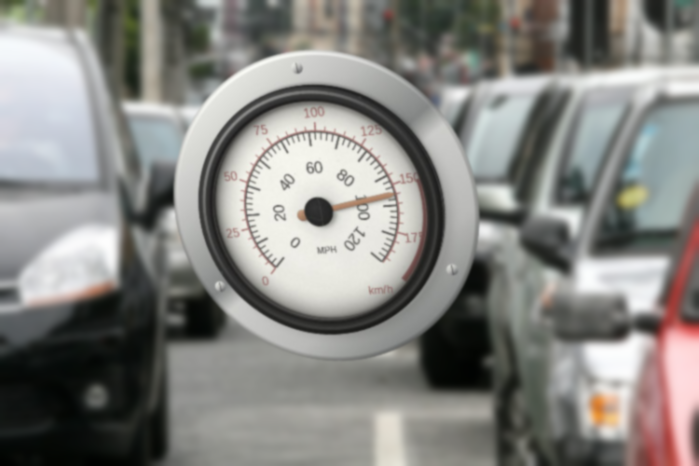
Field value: **96** mph
